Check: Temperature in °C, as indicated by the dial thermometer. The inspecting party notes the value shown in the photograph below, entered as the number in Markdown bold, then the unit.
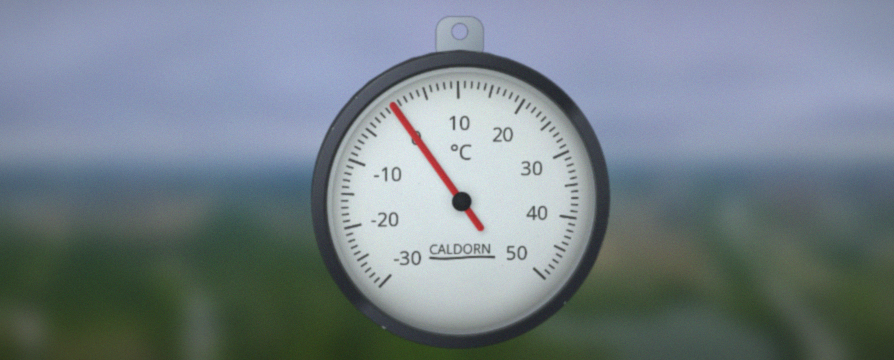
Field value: **0** °C
